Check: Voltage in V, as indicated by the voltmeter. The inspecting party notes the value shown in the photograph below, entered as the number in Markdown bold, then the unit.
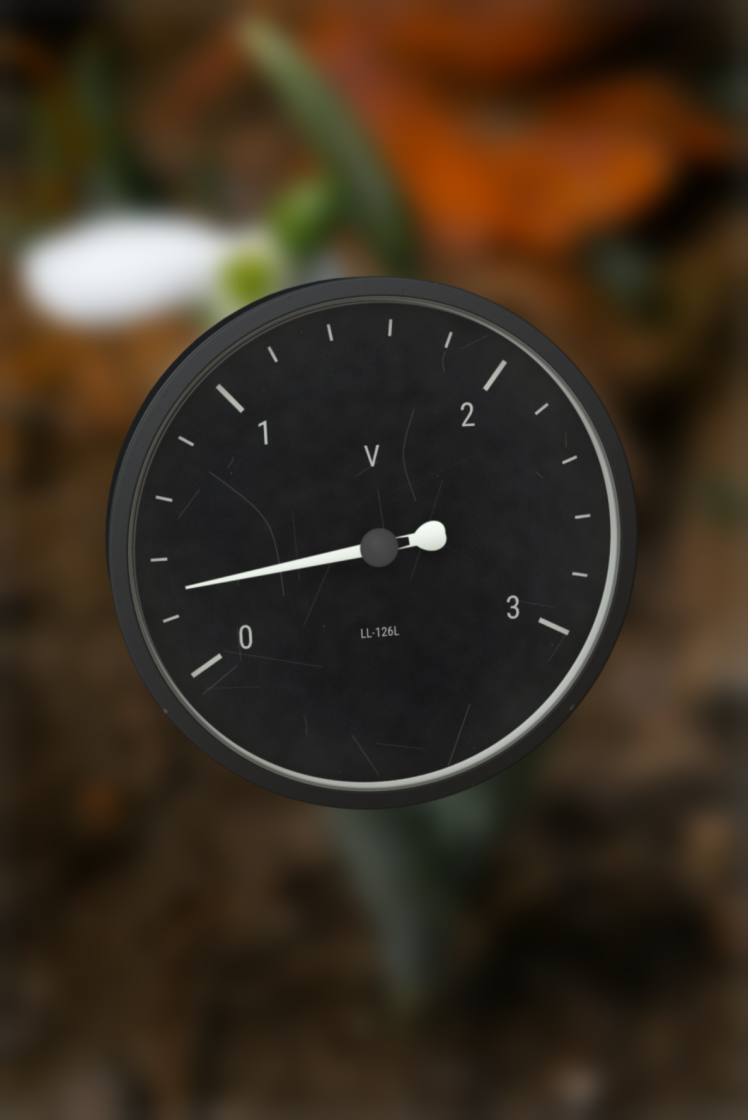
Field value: **0.3** V
